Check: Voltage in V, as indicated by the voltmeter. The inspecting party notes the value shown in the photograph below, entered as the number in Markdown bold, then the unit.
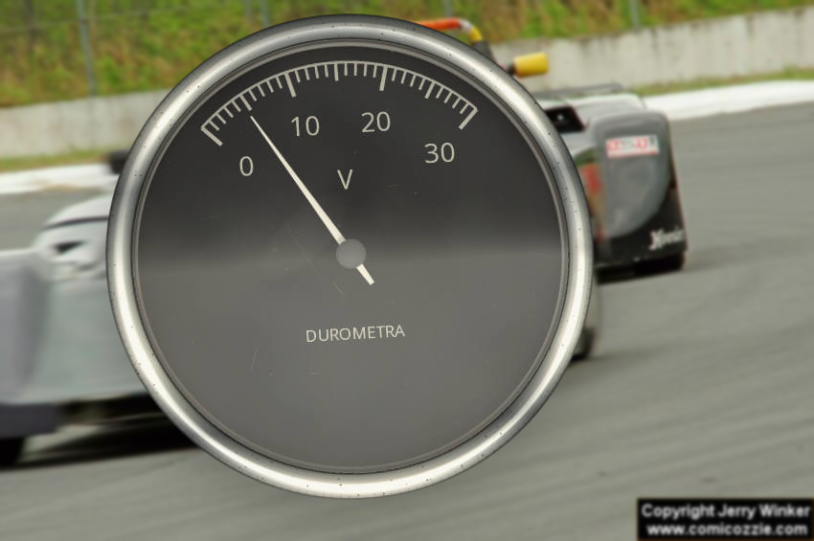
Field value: **4.5** V
